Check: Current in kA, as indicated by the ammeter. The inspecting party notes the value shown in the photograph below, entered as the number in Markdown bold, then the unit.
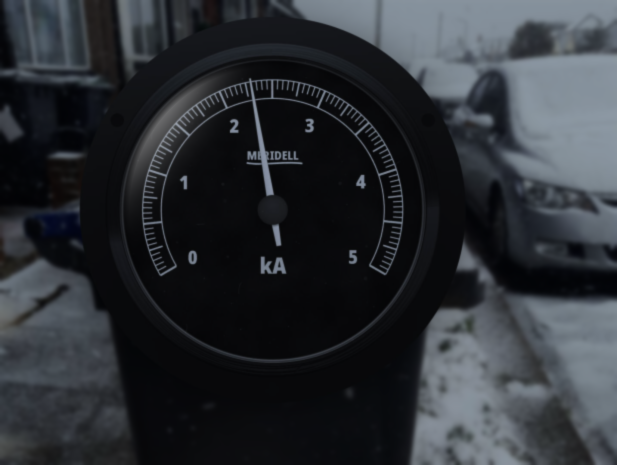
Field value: **2.3** kA
